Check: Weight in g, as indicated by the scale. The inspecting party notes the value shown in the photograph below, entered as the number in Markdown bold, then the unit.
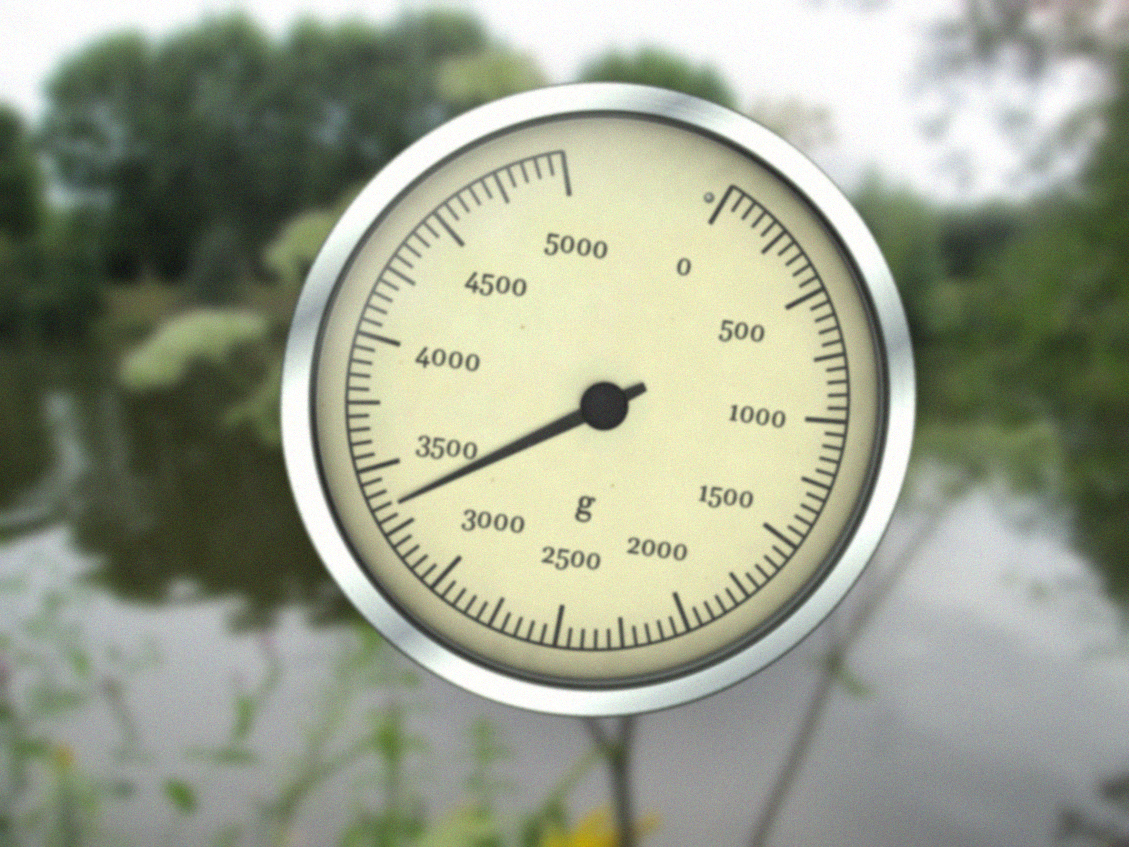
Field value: **3350** g
